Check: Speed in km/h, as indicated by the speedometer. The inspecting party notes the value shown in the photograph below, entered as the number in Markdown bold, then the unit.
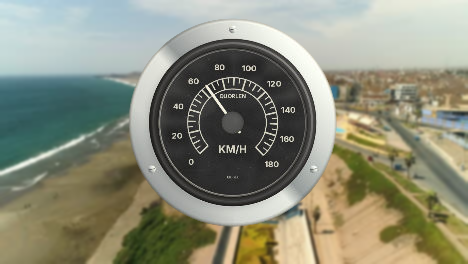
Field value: **65** km/h
